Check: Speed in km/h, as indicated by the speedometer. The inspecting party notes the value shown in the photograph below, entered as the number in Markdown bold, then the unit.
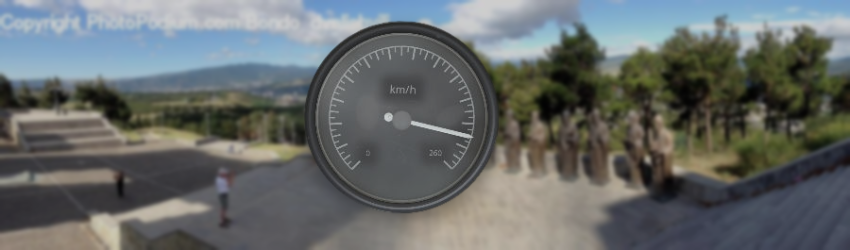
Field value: **230** km/h
